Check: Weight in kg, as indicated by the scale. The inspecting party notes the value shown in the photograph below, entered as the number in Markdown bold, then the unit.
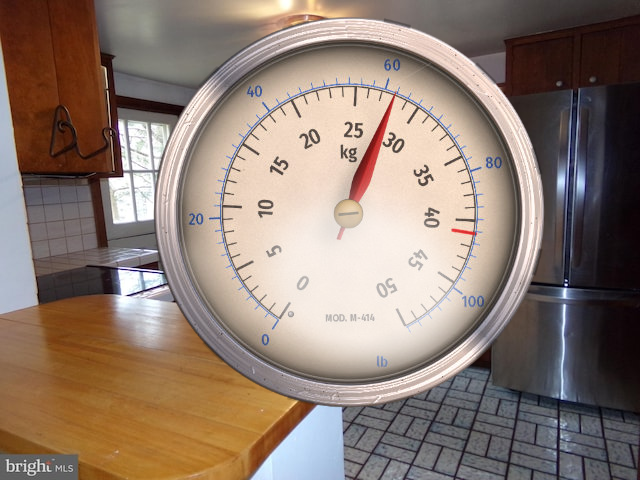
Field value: **28** kg
